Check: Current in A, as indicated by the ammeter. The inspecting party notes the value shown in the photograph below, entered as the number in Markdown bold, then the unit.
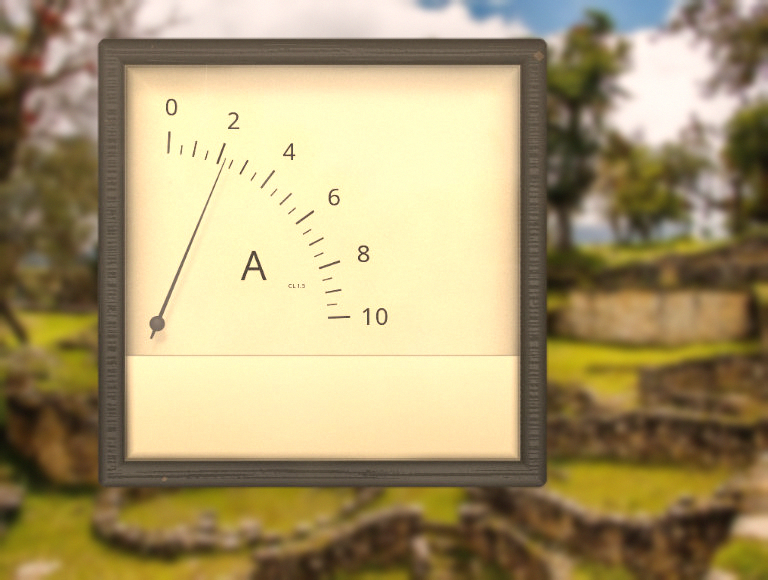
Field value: **2.25** A
